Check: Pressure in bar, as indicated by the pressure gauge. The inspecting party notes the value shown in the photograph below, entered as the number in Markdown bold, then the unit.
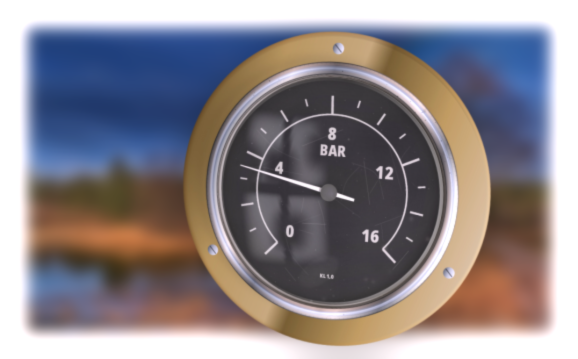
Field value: **3.5** bar
